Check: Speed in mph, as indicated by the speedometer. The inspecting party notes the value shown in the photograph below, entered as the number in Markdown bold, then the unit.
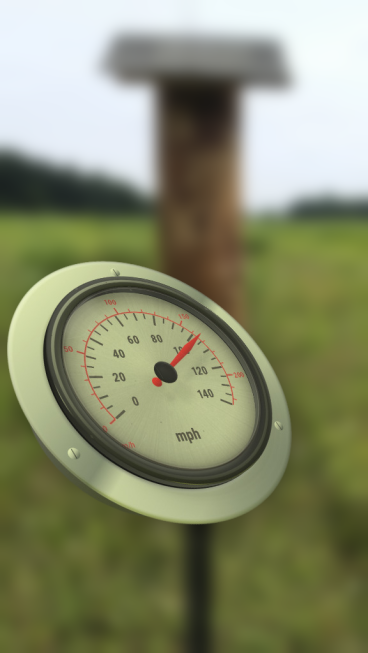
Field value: **102.5** mph
